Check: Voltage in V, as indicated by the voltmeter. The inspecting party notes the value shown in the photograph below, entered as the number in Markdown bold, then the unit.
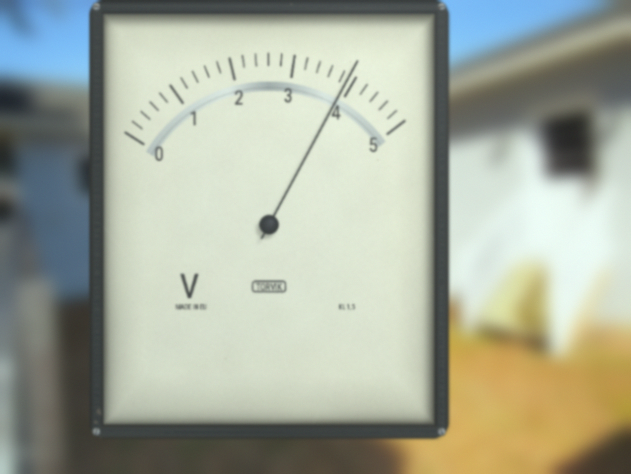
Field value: **3.9** V
